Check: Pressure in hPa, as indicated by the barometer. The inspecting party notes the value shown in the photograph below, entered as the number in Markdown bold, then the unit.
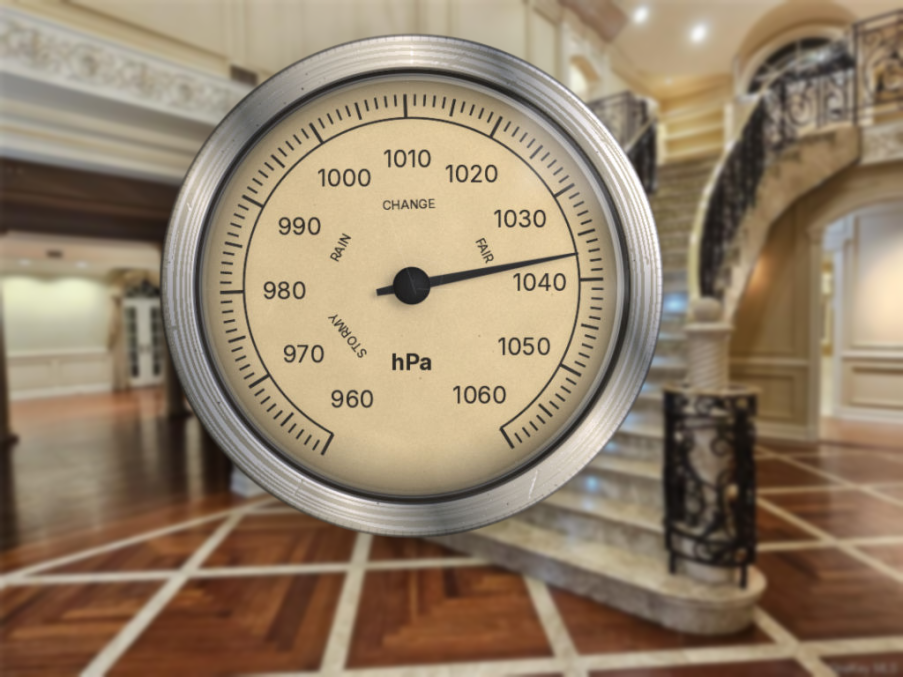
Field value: **1037** hPa
